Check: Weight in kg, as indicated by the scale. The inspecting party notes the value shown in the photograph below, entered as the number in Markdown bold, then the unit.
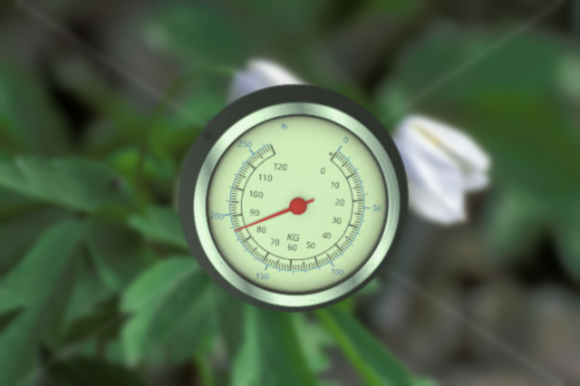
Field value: **85** kg
